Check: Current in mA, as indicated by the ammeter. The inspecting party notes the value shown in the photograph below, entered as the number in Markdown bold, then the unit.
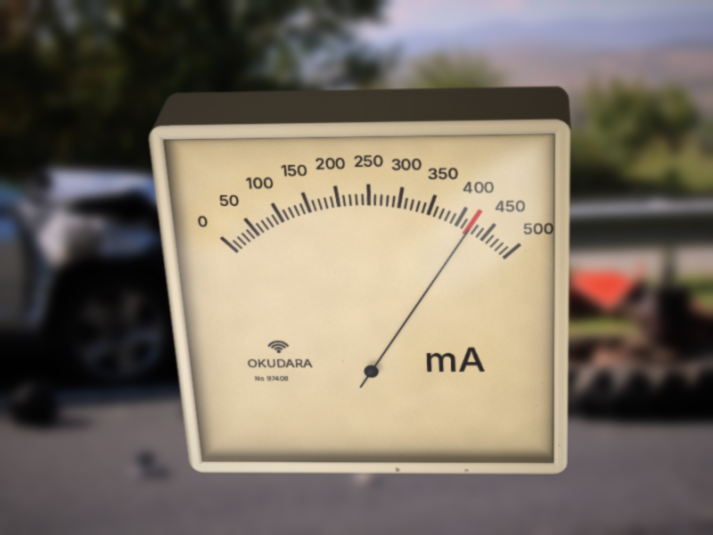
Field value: **420** mA
